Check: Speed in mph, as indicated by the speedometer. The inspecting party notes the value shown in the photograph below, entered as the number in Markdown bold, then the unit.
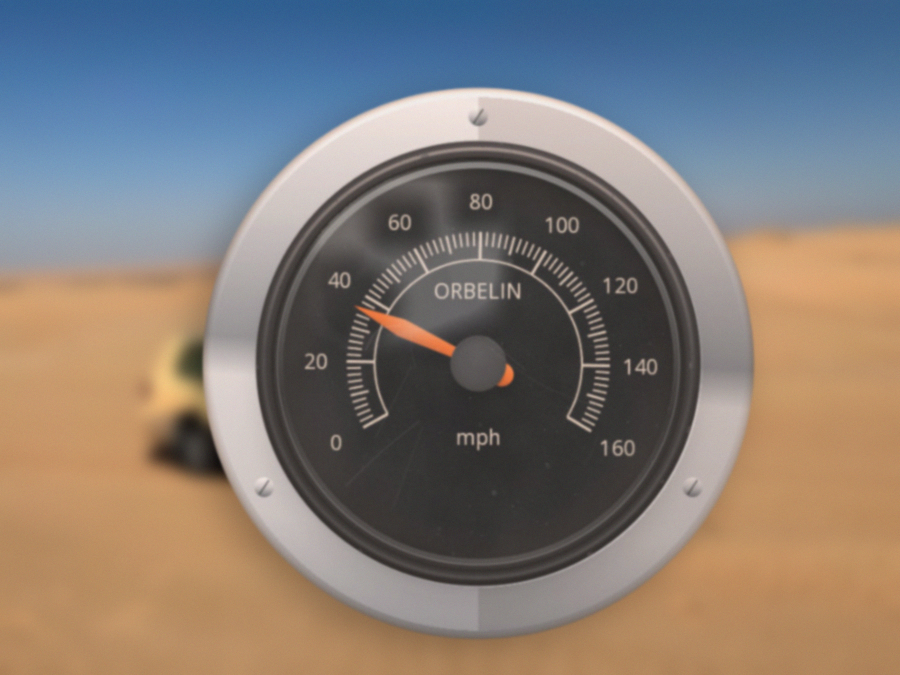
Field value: **36** mph
